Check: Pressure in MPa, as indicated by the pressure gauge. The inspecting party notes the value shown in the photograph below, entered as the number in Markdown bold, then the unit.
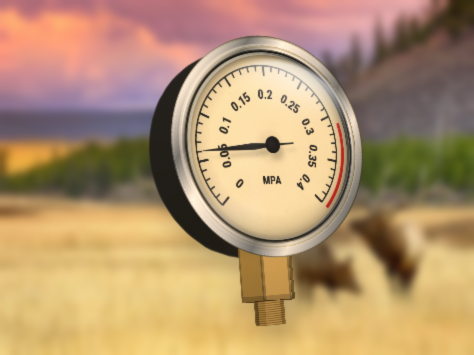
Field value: **0.06** MPa
